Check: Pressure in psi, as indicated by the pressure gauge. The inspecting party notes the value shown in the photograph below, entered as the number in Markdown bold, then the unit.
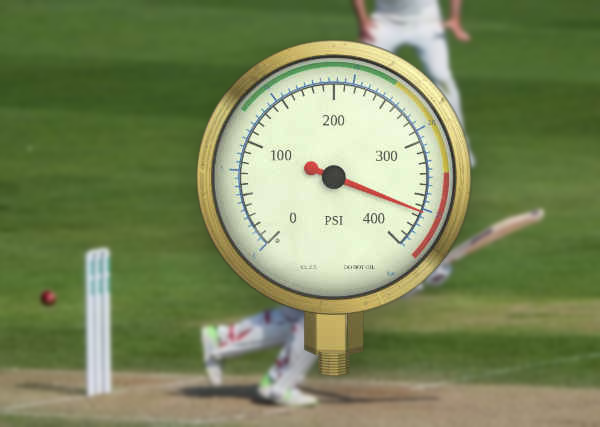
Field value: **365** psi
